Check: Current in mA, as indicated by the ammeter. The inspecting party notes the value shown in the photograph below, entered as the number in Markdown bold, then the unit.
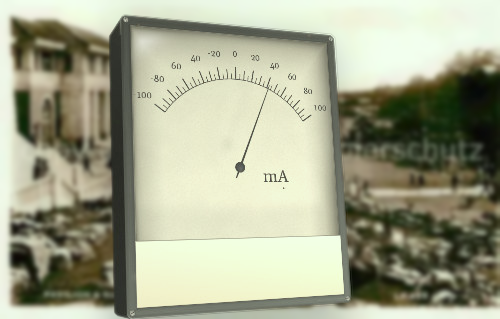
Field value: **40** mA
